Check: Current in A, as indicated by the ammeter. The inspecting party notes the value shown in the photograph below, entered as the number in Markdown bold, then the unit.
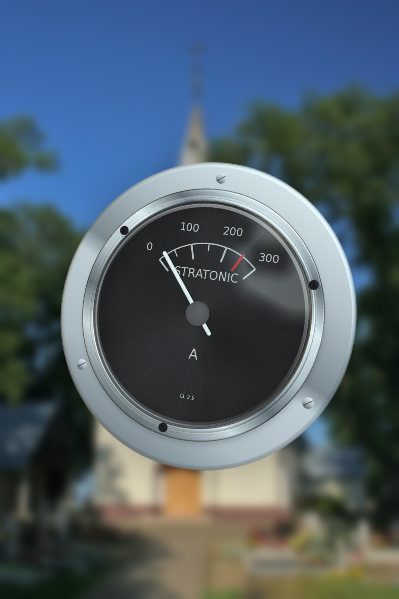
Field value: **25** A
